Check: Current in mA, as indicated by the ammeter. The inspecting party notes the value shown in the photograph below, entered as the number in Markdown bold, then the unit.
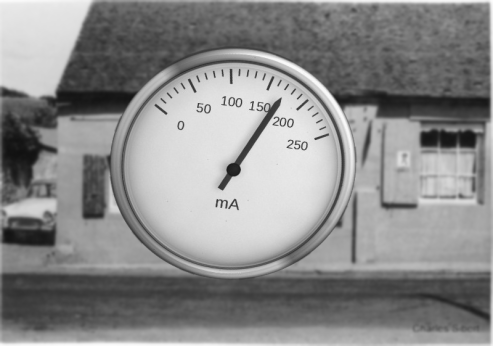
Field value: **170** mA
